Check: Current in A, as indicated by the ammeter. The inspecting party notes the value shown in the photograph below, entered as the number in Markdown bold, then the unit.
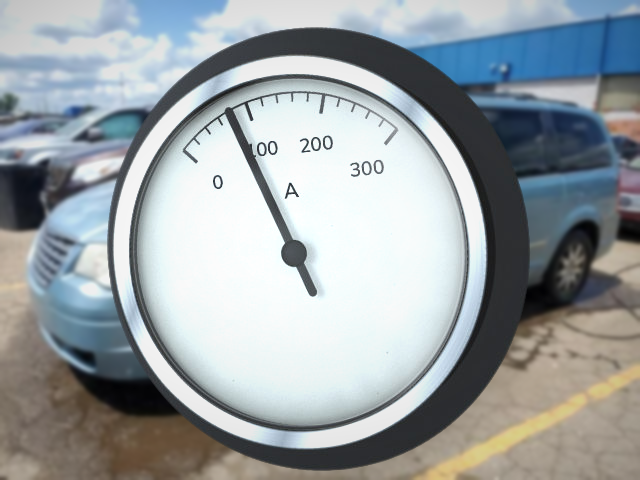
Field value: **80** A
